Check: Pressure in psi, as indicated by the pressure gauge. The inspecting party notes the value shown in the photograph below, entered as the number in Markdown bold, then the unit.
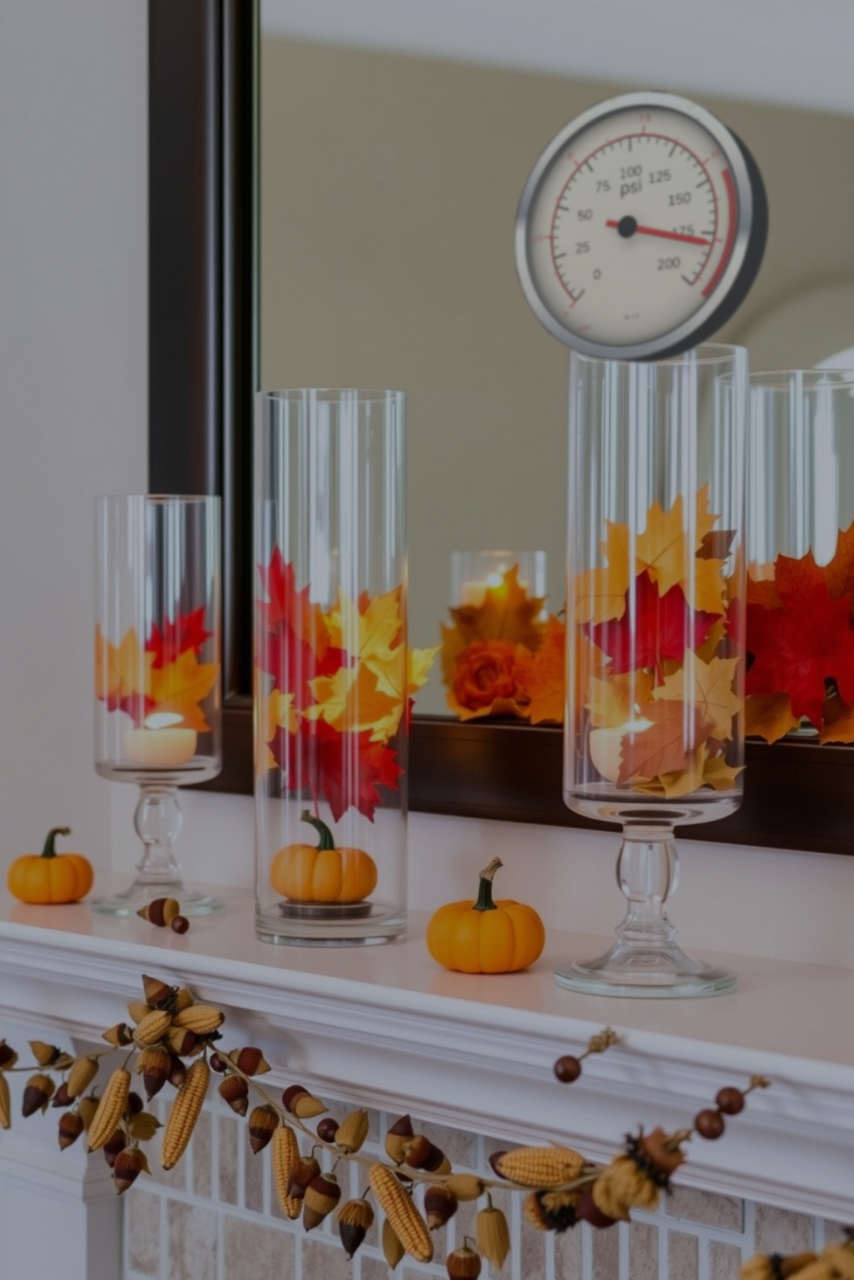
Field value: **180** psi
